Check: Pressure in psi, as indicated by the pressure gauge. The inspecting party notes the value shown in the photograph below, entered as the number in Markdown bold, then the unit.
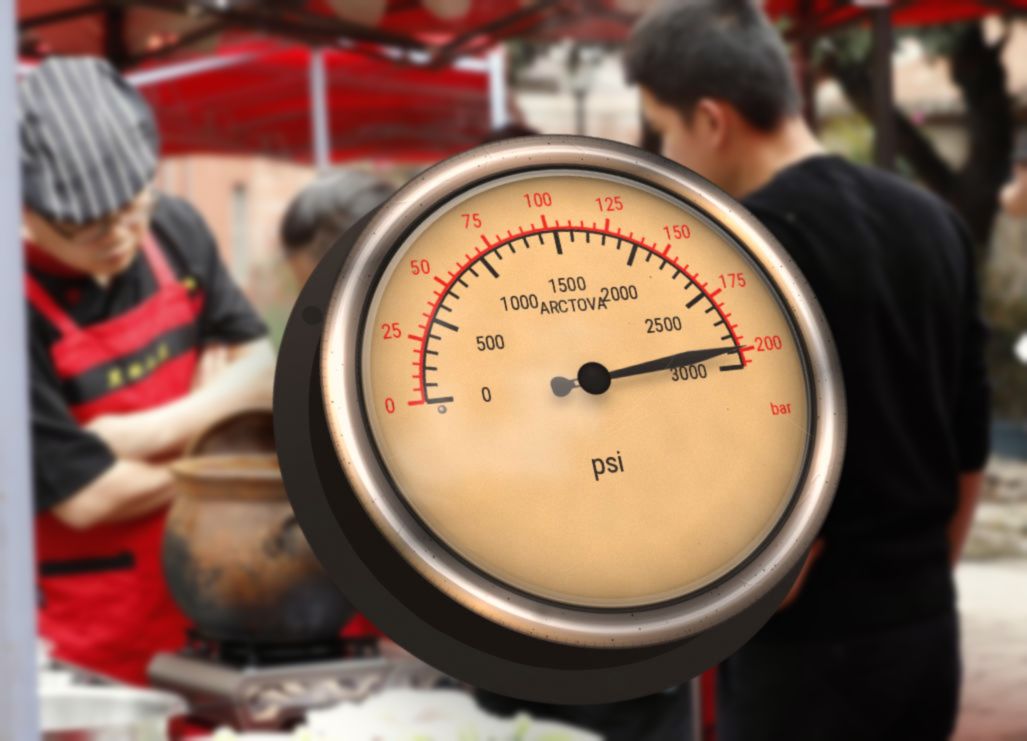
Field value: **2900** psi
